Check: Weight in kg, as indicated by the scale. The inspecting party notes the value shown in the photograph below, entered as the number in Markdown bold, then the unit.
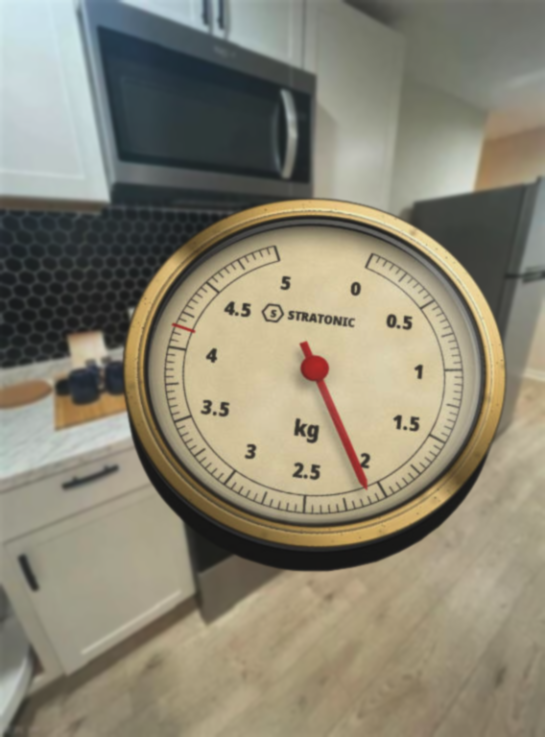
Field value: **2.1** kg
